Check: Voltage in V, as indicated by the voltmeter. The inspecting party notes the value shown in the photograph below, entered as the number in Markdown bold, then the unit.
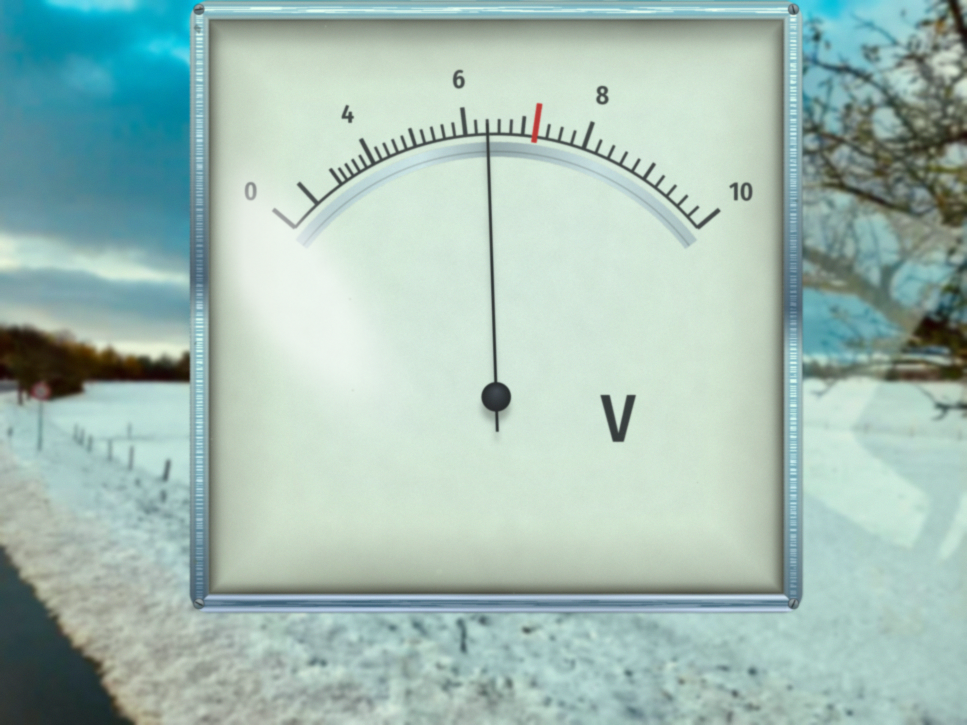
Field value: **6.4** V
